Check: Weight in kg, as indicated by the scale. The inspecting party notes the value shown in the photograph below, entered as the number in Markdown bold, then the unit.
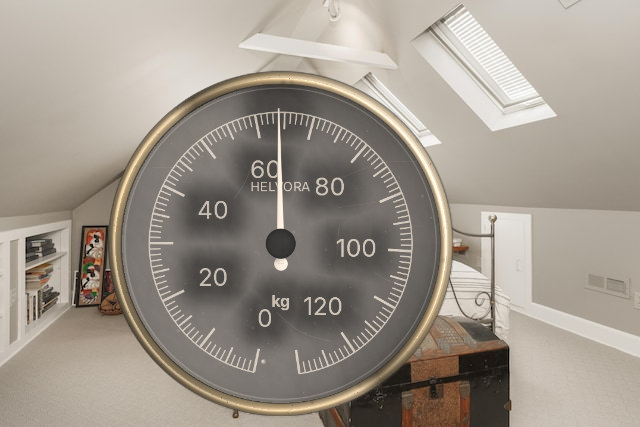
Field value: **64** kg
